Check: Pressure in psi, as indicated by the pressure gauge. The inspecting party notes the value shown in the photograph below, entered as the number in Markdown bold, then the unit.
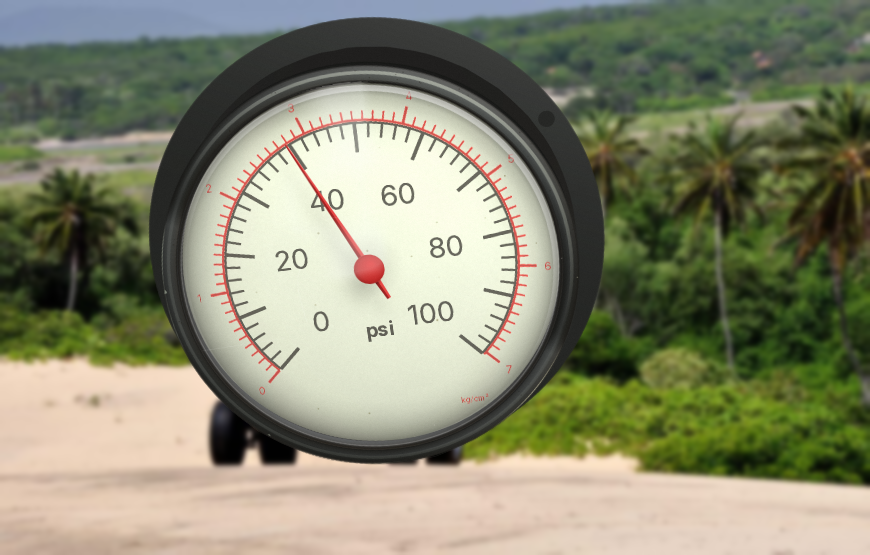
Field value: **40** psi
